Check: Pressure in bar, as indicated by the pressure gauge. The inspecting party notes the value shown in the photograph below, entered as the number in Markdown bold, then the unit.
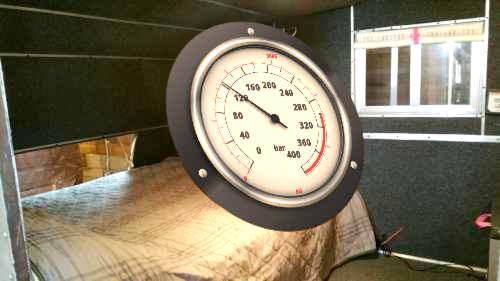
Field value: **120** bar
